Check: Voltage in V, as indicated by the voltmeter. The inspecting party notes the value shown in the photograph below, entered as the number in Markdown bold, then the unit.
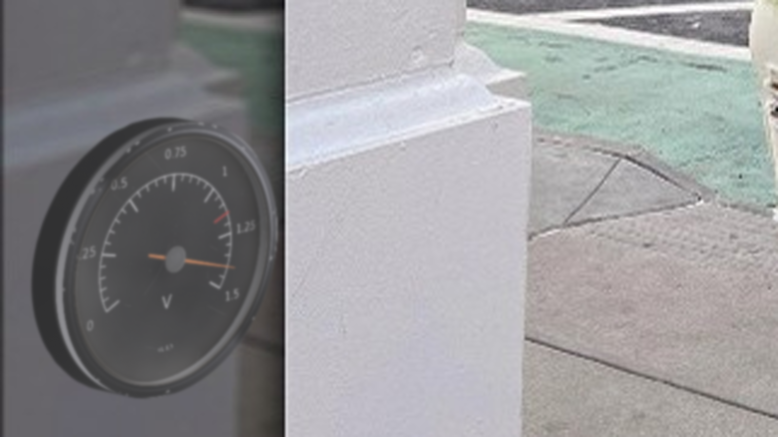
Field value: **1.4** V
